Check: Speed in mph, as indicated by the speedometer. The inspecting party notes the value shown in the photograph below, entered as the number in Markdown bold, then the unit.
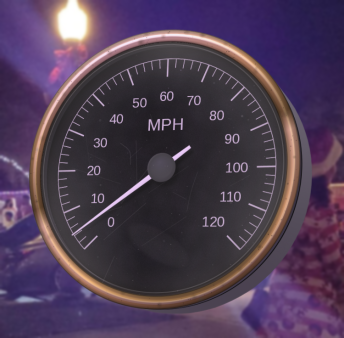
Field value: **4** mph
